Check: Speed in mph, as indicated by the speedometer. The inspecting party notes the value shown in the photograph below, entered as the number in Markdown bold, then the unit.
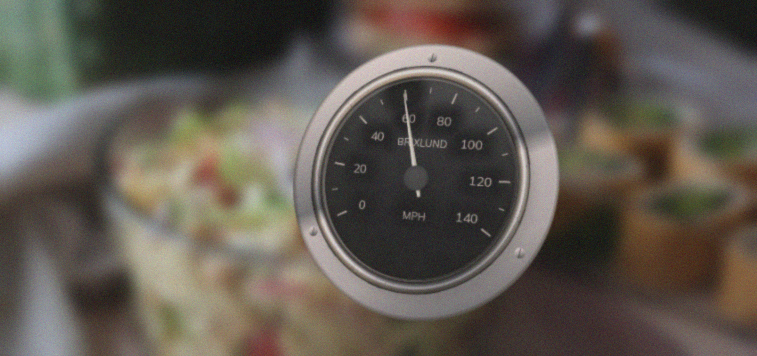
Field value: **60** mph
